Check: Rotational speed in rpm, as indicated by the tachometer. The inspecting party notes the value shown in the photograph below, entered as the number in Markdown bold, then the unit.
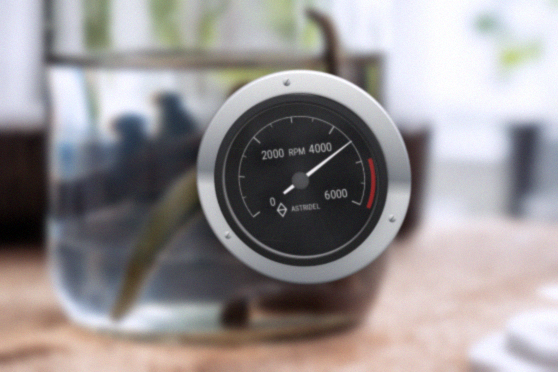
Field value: **4500** rpm
